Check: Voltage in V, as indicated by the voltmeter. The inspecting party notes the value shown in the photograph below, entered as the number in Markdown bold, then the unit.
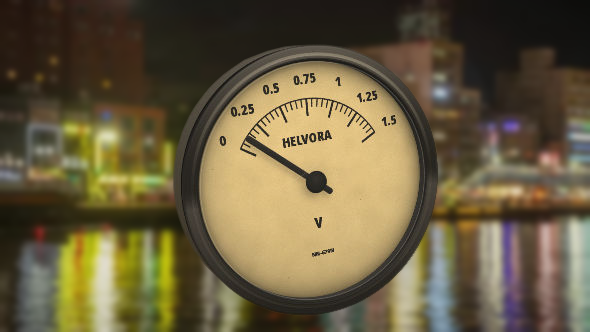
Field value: **0.1** V
